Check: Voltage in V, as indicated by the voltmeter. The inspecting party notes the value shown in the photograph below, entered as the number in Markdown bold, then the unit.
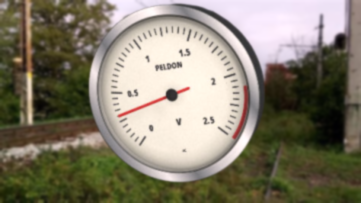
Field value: **0.3** V
